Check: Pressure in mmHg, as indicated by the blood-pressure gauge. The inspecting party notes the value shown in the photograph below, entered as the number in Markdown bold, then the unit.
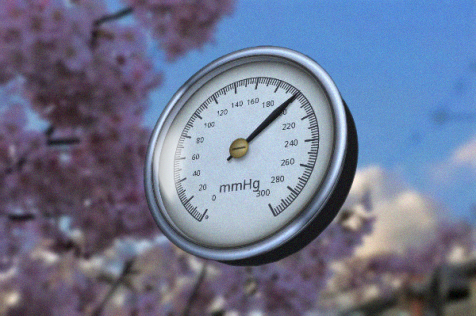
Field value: **200** mmHg
